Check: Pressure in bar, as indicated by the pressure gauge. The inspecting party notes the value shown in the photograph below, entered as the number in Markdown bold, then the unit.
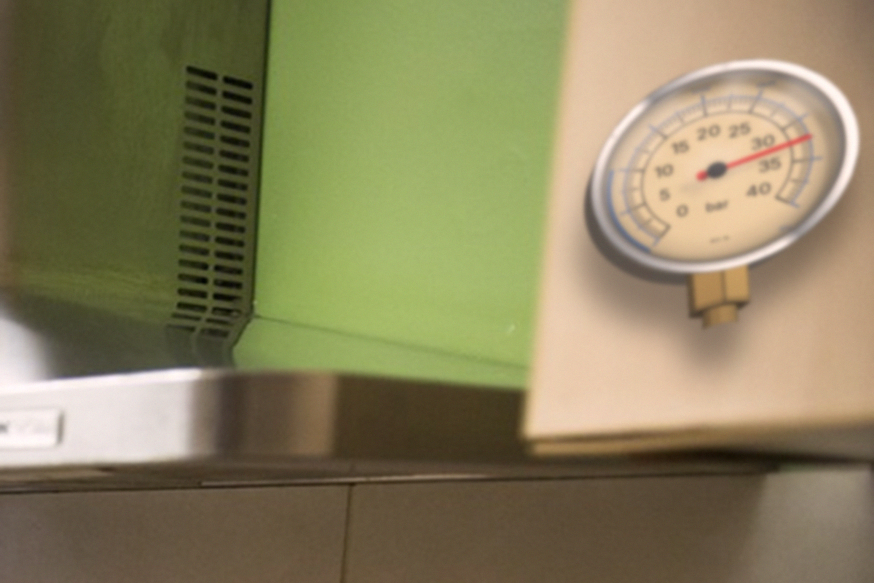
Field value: **32.5** bar
